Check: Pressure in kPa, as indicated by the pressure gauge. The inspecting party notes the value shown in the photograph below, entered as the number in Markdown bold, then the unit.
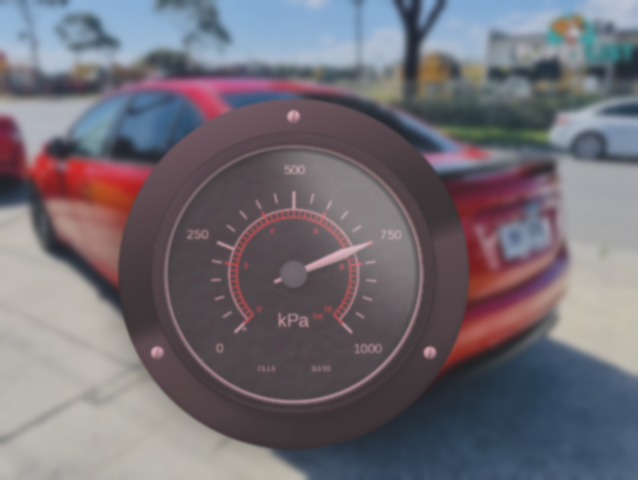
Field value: **750** kPa
